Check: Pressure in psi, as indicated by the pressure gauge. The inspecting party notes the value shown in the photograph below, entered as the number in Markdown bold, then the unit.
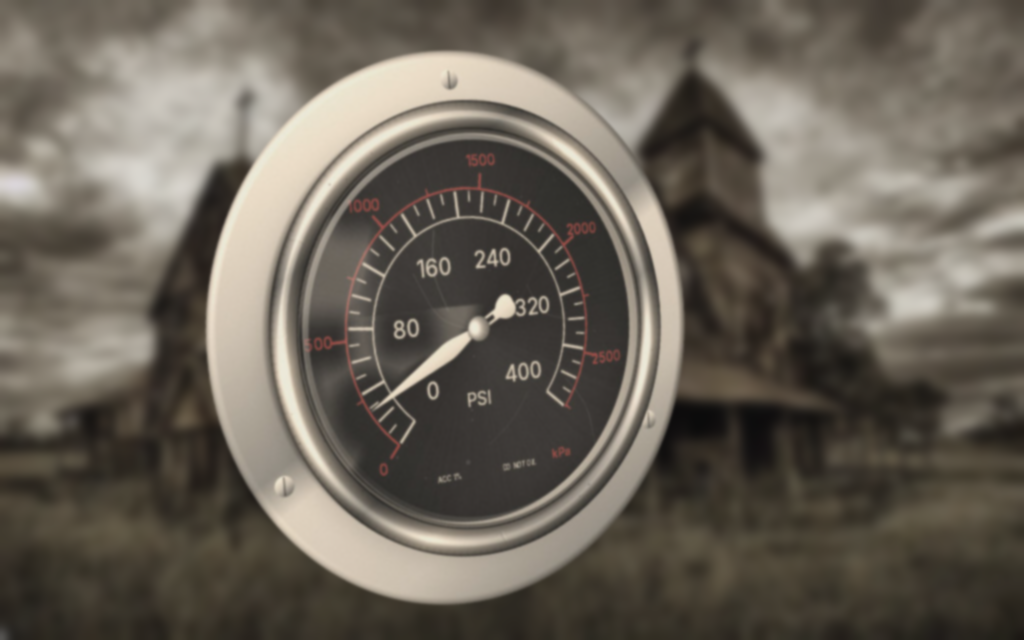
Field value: **30** psi
